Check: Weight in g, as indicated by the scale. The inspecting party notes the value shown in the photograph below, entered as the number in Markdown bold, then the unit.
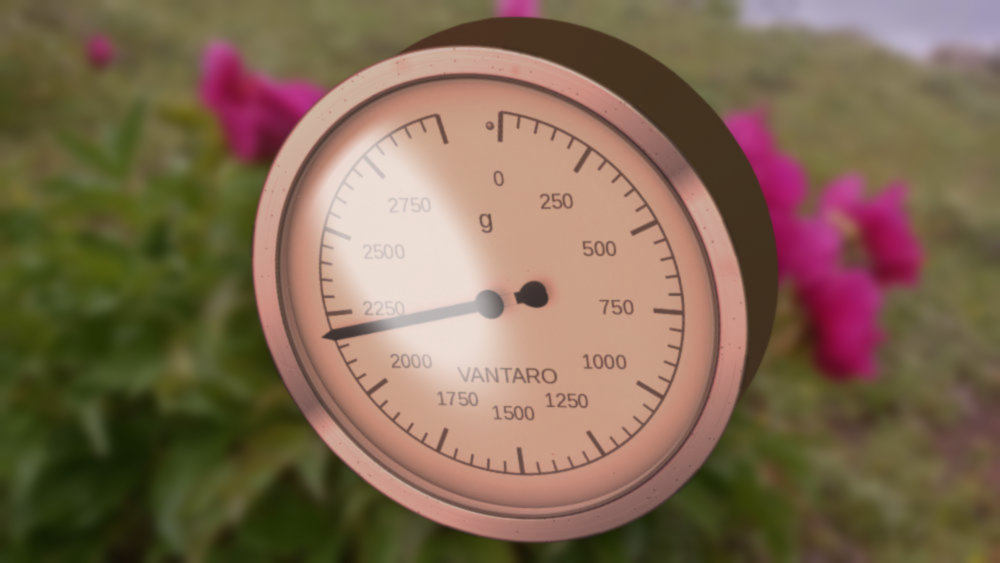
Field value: **2200** g
